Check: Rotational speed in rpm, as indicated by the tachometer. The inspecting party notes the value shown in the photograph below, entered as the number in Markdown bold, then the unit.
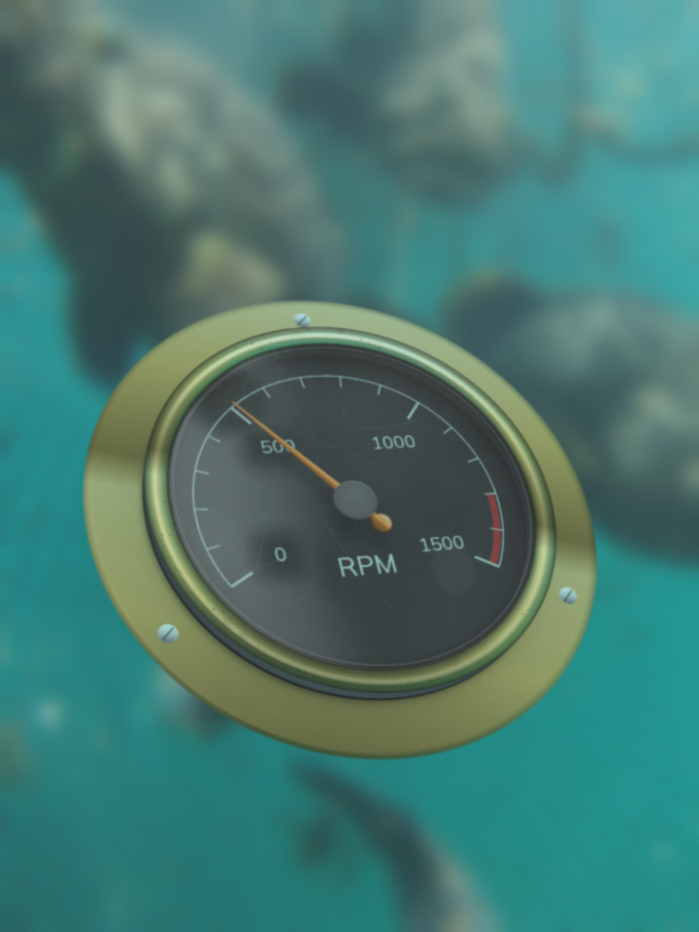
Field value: **500** rpm
